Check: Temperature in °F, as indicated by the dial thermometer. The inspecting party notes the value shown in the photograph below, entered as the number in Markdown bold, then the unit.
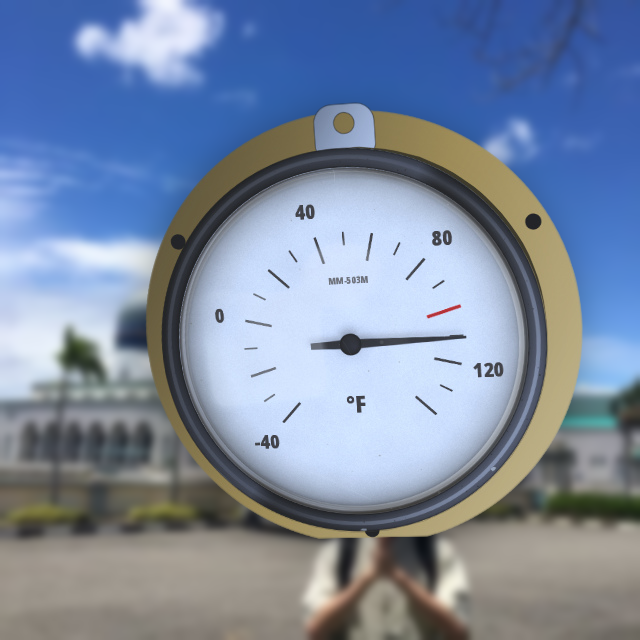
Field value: **110** °F
